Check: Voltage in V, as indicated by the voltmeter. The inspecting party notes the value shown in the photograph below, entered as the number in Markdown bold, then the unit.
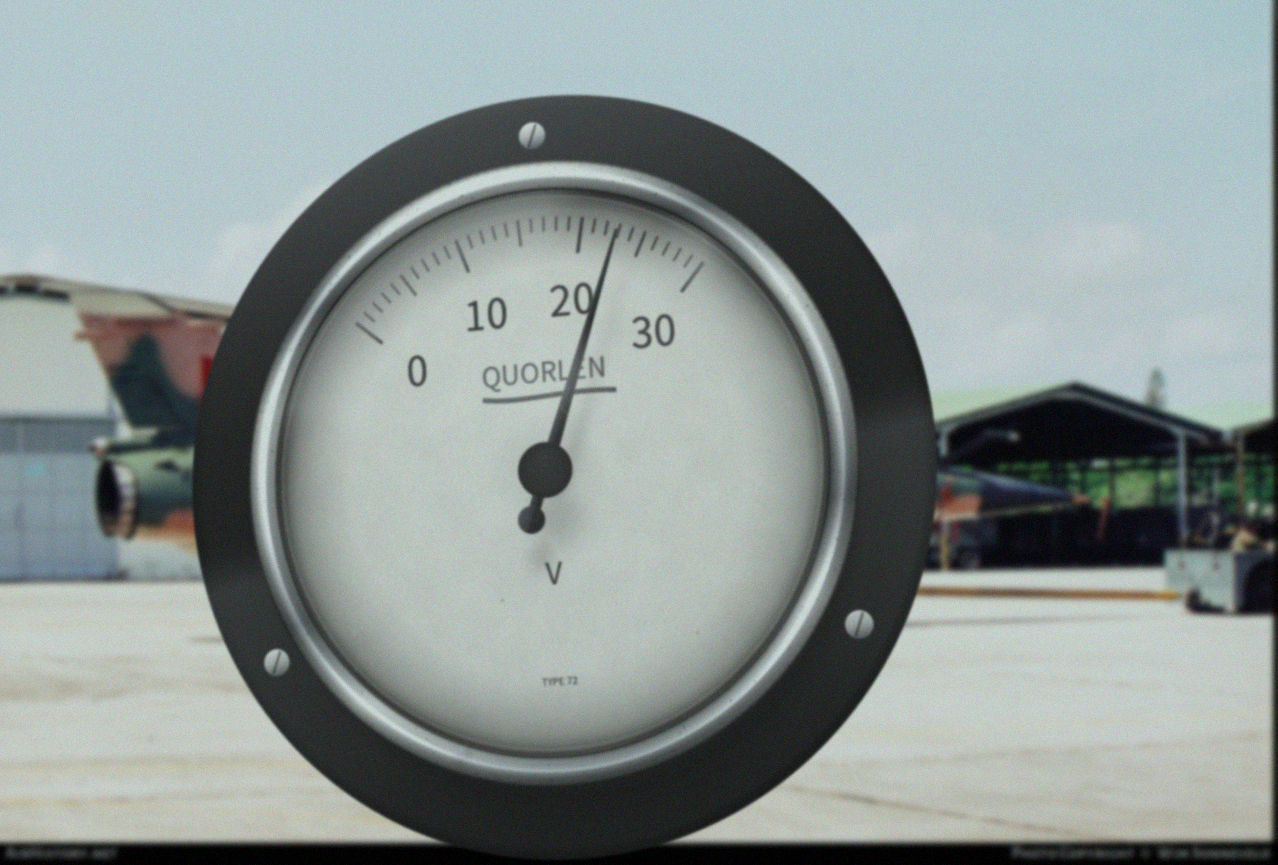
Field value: **23** V
